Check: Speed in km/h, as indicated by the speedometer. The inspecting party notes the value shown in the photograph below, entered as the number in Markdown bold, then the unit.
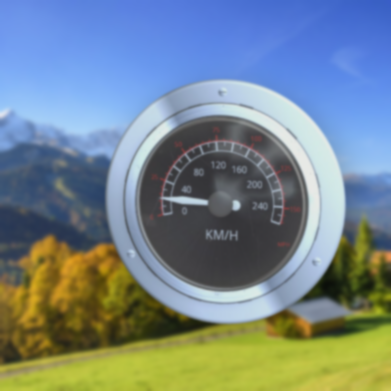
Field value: **20** km/h
